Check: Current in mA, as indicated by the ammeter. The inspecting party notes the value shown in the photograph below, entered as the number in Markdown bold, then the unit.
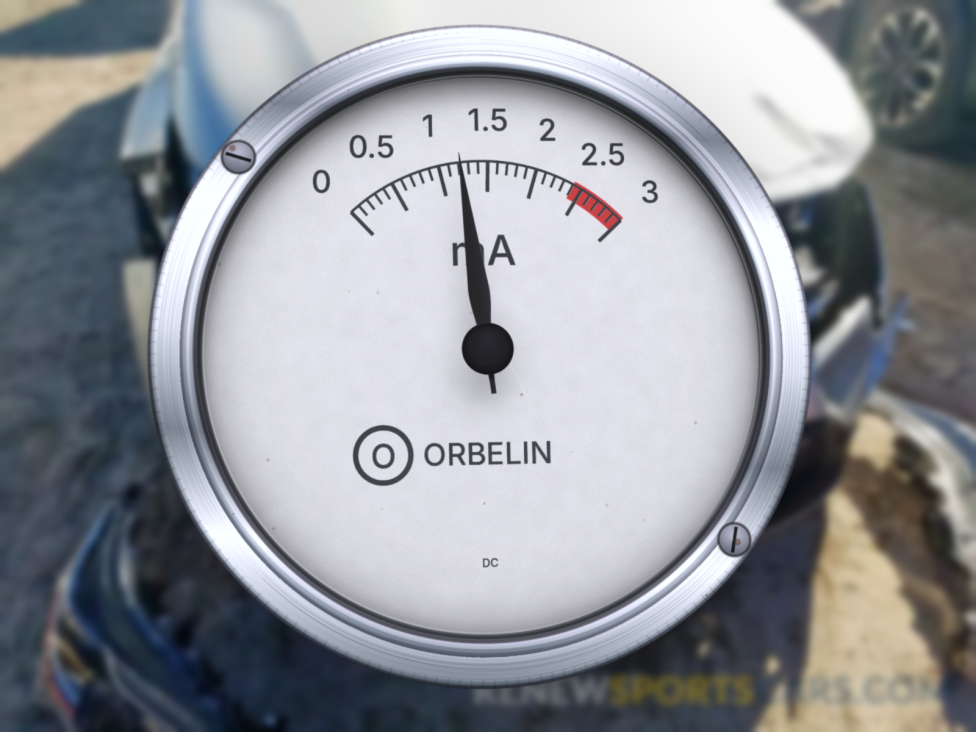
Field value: **1.2** mA
